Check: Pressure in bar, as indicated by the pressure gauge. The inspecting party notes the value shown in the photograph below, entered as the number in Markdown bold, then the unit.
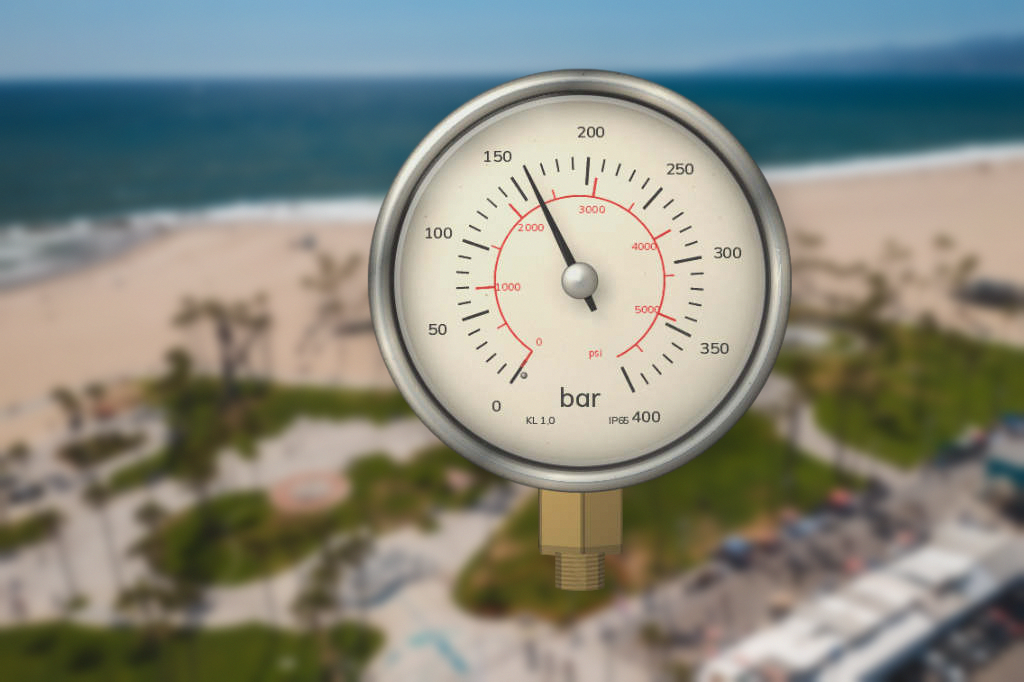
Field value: **160** bar
